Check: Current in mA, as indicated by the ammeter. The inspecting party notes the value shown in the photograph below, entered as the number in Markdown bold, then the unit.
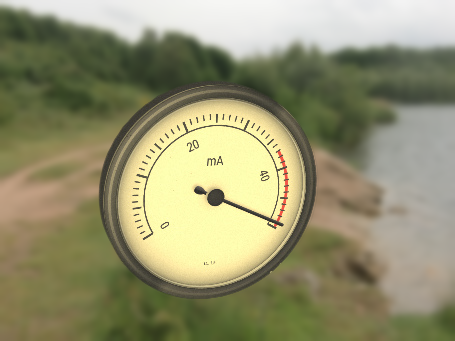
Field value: **49** mA
